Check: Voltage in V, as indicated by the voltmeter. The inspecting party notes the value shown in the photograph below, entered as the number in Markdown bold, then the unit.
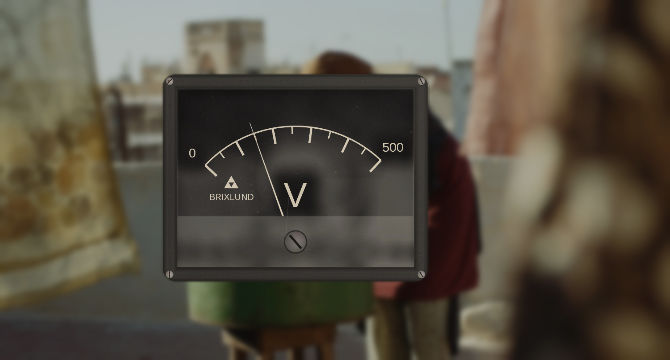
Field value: **150** V
